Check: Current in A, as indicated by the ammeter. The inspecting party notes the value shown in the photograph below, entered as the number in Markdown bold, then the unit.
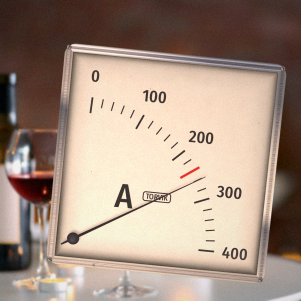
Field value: **260** A
